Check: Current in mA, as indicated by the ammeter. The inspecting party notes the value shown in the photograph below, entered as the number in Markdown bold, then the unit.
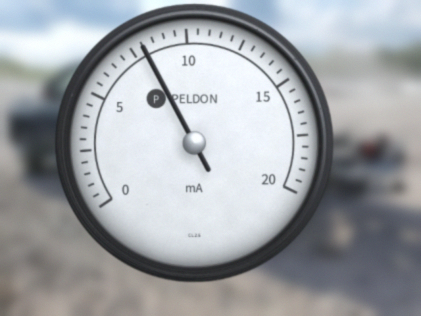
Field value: **8** mA
